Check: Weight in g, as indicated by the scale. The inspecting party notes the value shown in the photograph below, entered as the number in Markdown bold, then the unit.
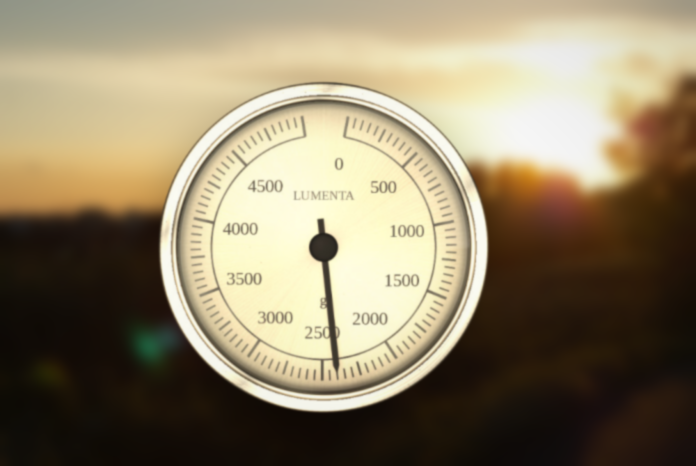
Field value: **2400** g
